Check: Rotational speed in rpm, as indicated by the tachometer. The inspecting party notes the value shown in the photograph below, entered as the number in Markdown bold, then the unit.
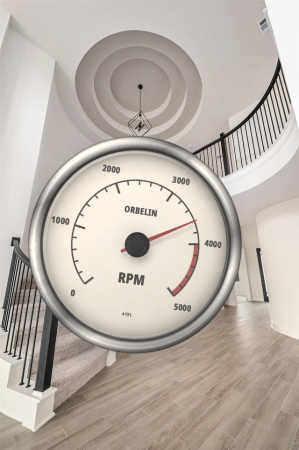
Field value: **3600** rpm
